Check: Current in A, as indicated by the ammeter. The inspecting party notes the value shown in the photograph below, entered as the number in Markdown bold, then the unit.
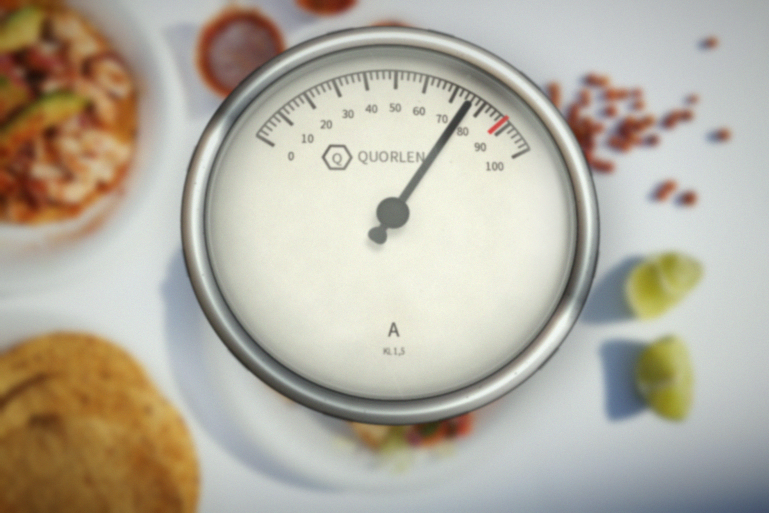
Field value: **76** A
